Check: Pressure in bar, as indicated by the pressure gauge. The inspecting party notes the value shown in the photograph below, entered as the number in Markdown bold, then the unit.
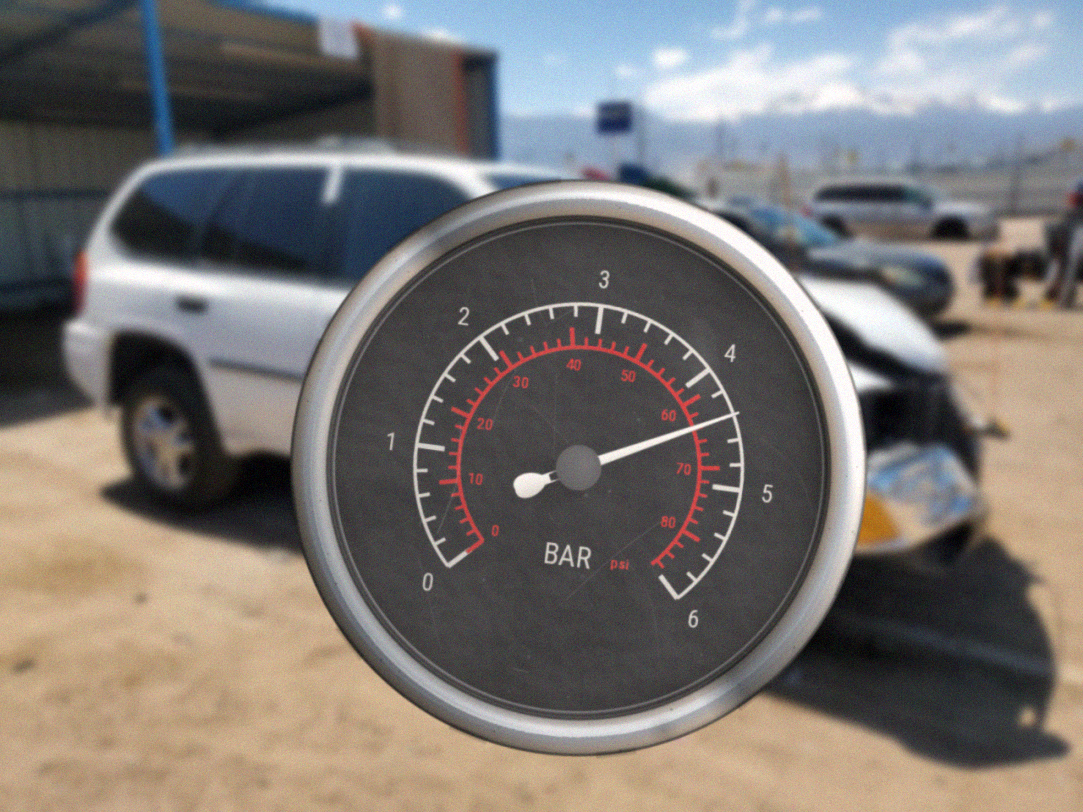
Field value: **4.4** bar
